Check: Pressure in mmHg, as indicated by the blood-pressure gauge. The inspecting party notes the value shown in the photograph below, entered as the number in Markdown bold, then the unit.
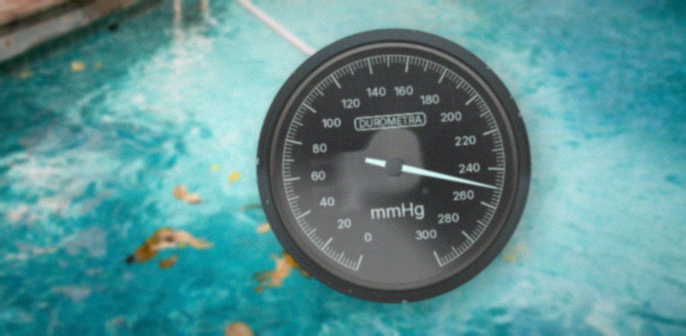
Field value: **250** mmHg
